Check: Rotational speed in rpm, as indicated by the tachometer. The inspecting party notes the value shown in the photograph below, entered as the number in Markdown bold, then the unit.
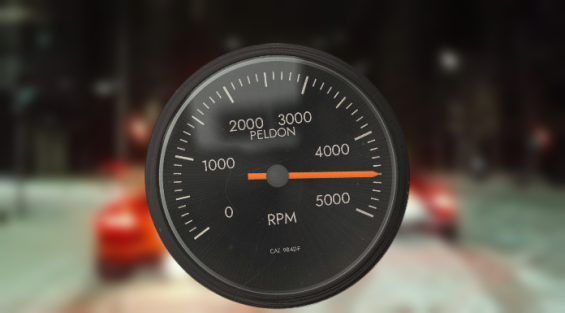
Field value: **4500** rpm
